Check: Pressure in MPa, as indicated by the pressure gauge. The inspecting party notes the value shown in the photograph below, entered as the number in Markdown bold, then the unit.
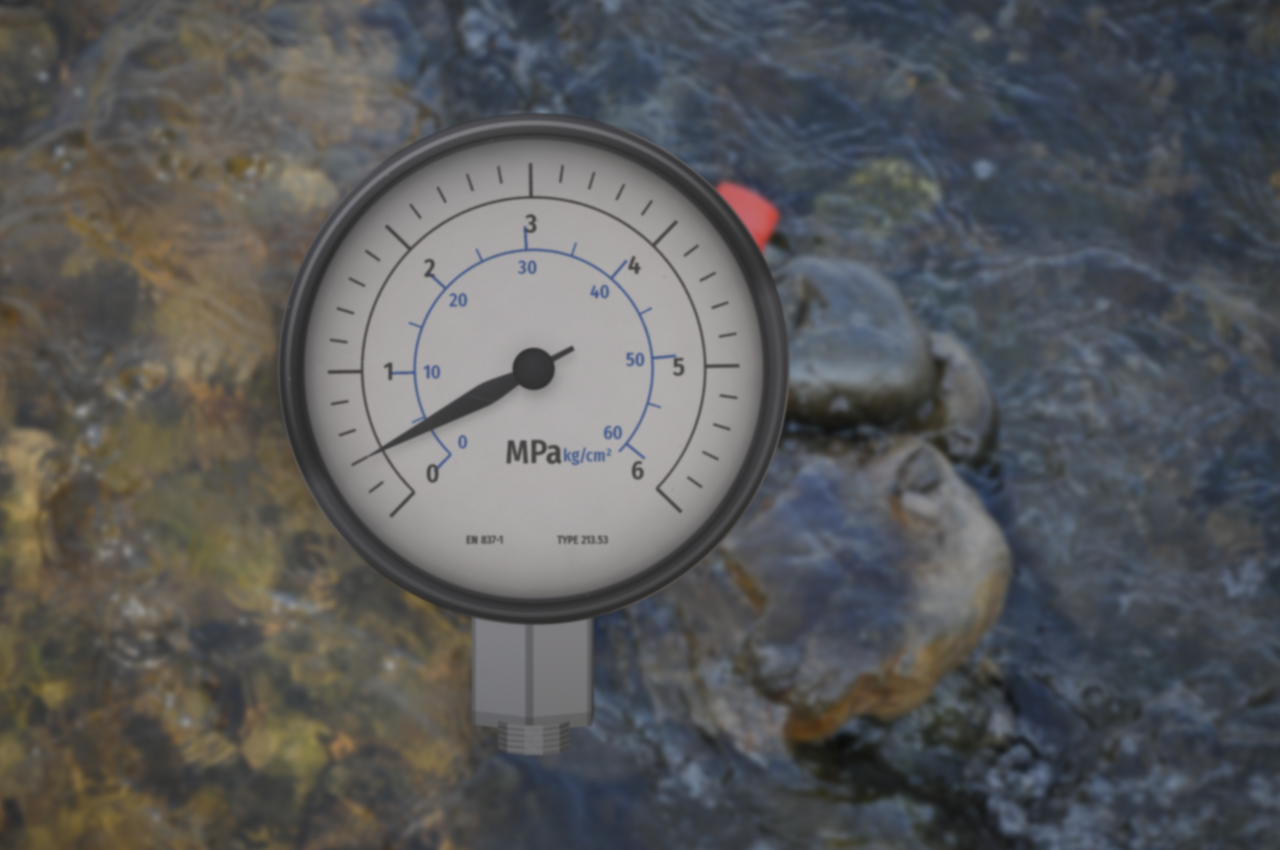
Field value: **0.4** MPa
